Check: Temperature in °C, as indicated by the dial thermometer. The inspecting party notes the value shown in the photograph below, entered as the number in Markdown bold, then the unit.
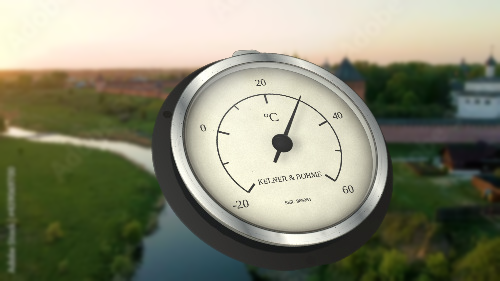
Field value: **30** °C
